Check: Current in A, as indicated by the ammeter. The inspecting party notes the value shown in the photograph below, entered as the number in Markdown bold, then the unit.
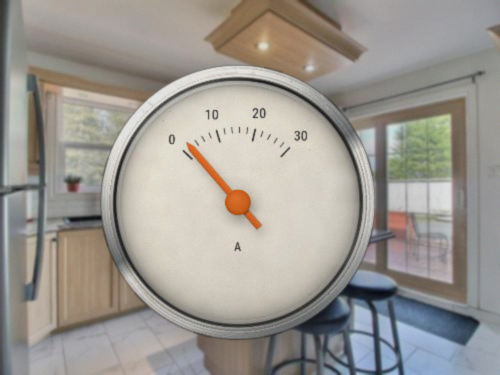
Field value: **2** A
